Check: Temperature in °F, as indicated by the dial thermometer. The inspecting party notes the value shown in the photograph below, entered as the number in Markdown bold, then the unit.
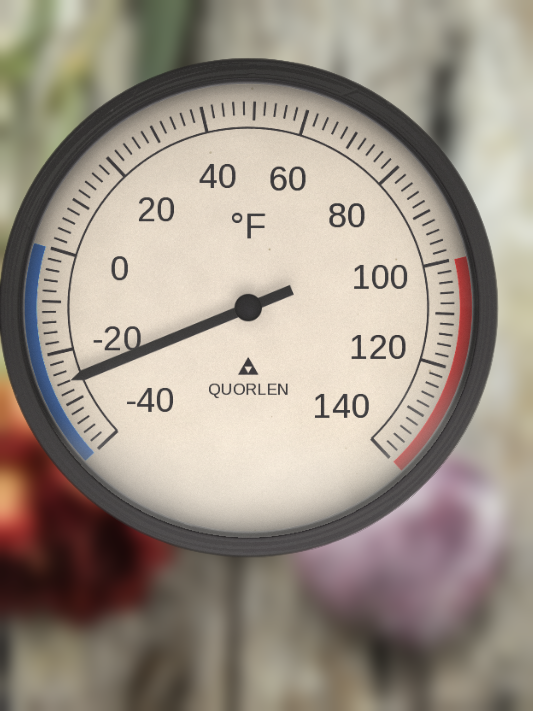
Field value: **-26** °F
